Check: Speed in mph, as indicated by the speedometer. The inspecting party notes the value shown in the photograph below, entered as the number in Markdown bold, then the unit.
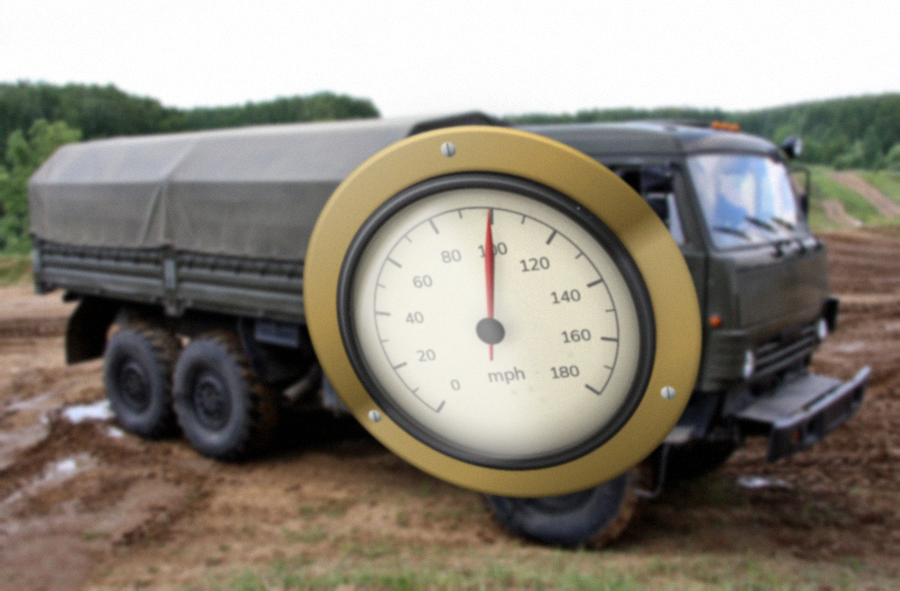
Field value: **100** mph
